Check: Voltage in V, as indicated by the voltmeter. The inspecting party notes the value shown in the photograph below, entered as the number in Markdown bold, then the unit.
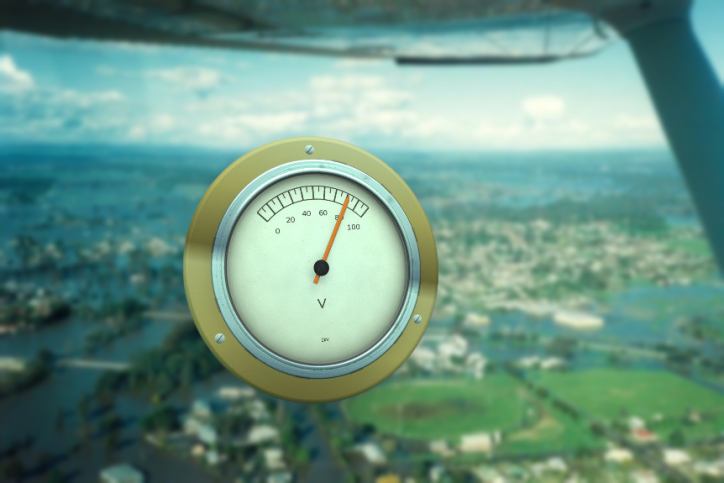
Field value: **80** V
